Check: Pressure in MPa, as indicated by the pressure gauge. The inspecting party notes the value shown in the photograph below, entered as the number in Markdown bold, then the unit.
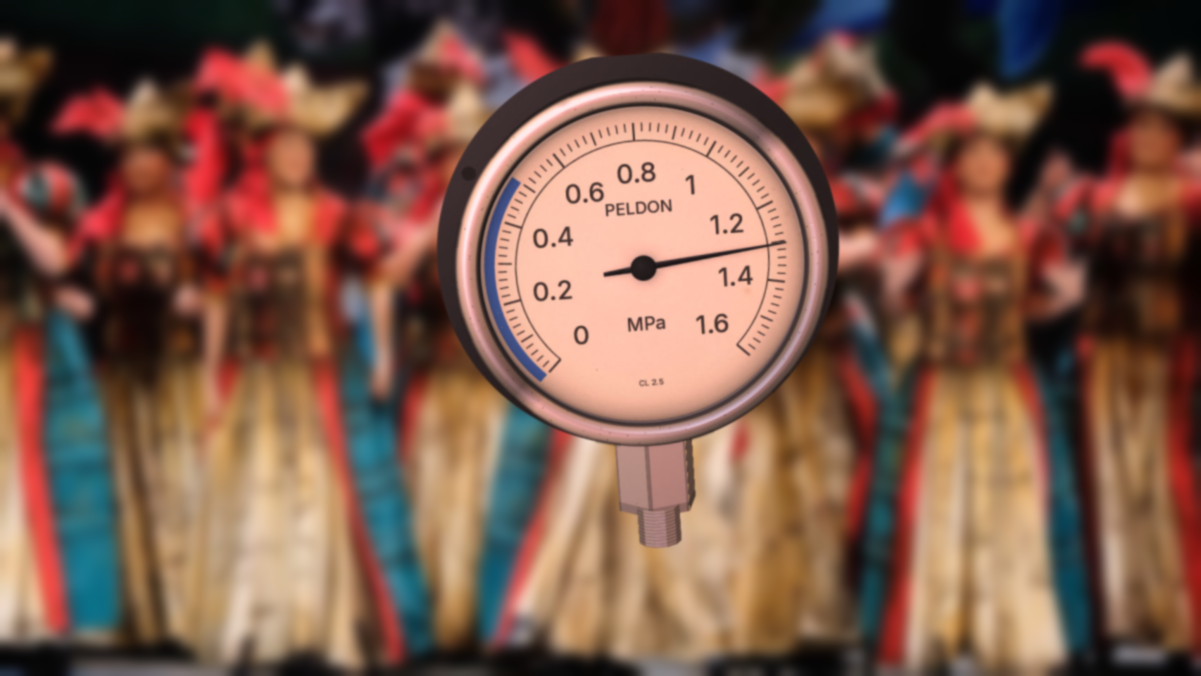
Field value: **1.3** MPa
